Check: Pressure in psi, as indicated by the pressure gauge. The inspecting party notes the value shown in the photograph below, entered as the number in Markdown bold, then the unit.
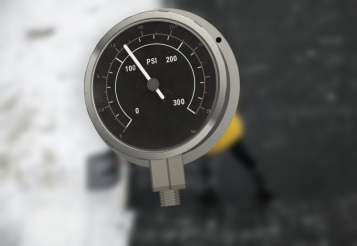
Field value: **120** psi
